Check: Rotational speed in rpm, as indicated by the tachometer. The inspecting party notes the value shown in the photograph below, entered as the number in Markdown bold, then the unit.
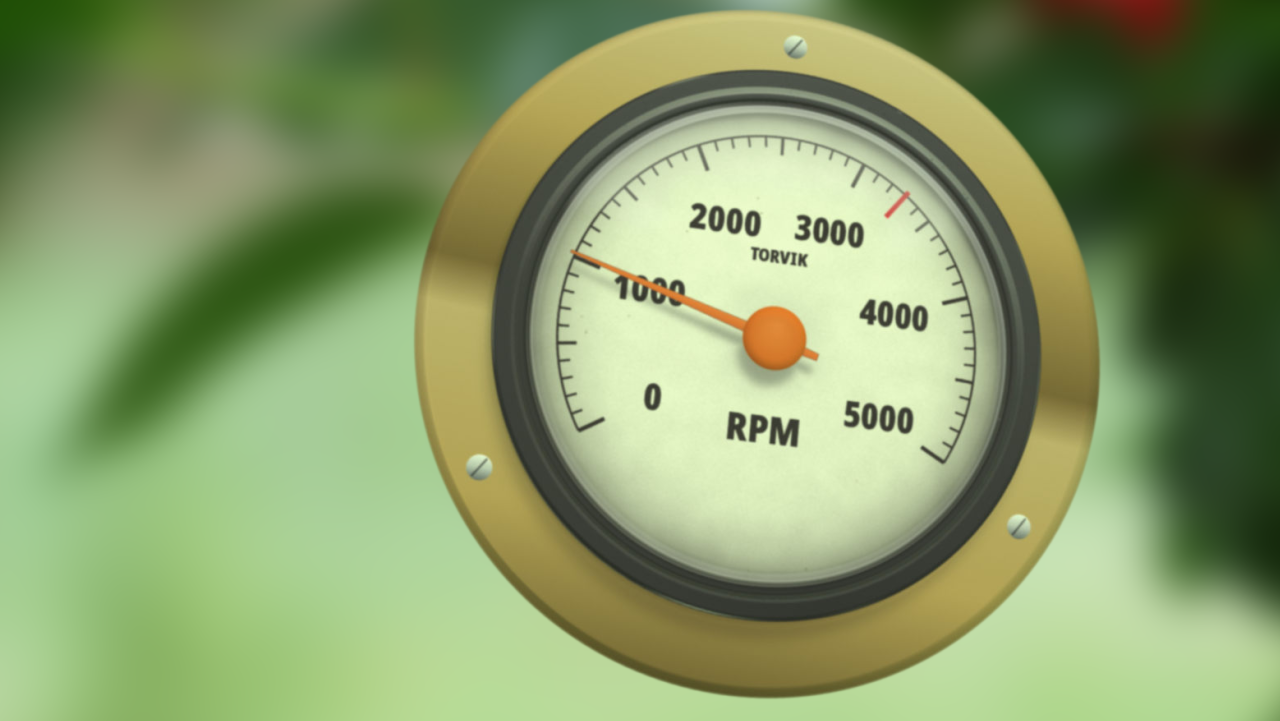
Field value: **1000** rpm
